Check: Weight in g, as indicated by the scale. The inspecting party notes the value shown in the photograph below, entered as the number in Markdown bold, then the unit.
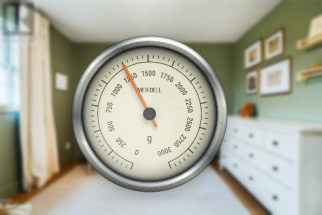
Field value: **1250** g
